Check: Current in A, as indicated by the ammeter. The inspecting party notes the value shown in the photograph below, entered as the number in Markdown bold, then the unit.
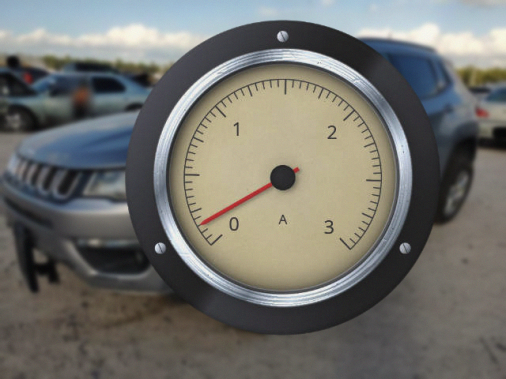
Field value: **0.15** A
